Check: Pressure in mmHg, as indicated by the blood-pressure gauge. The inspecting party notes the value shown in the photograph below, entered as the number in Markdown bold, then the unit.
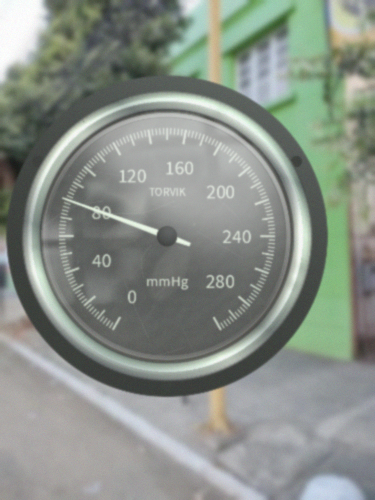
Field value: **80** mmHg
